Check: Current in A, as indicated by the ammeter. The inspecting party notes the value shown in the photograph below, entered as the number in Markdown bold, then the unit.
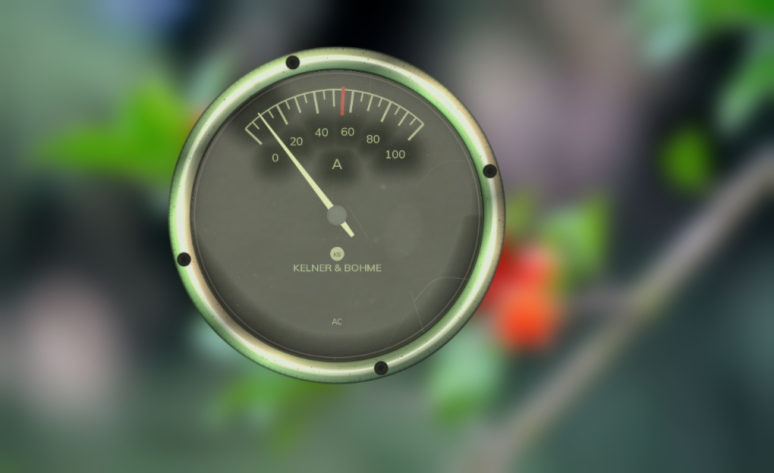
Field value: **10** A
